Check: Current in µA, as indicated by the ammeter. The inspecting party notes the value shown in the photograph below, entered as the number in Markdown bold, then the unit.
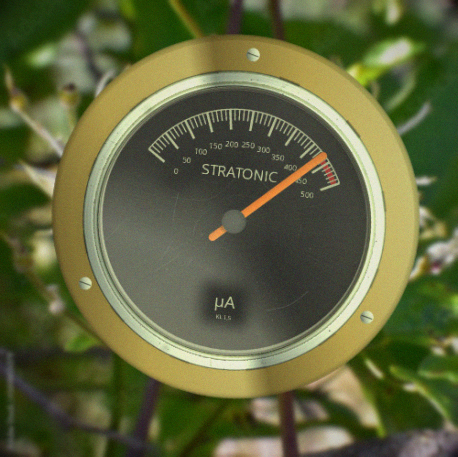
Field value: **430** µA
